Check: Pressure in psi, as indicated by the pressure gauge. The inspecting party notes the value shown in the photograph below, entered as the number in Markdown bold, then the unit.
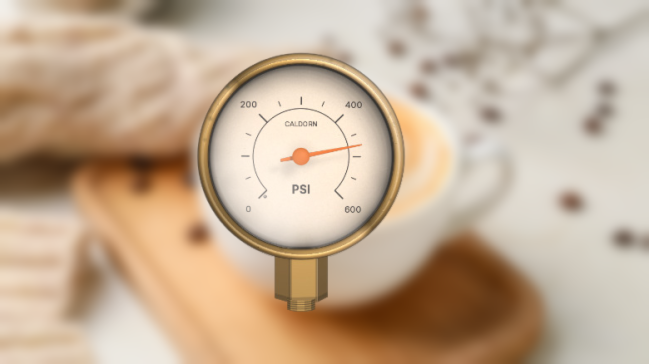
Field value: **475** psi
